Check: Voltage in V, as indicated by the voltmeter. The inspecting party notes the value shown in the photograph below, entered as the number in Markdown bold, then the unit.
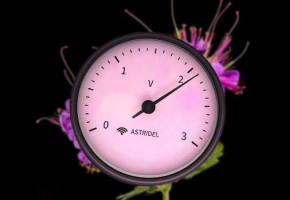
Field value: **2.1** V
